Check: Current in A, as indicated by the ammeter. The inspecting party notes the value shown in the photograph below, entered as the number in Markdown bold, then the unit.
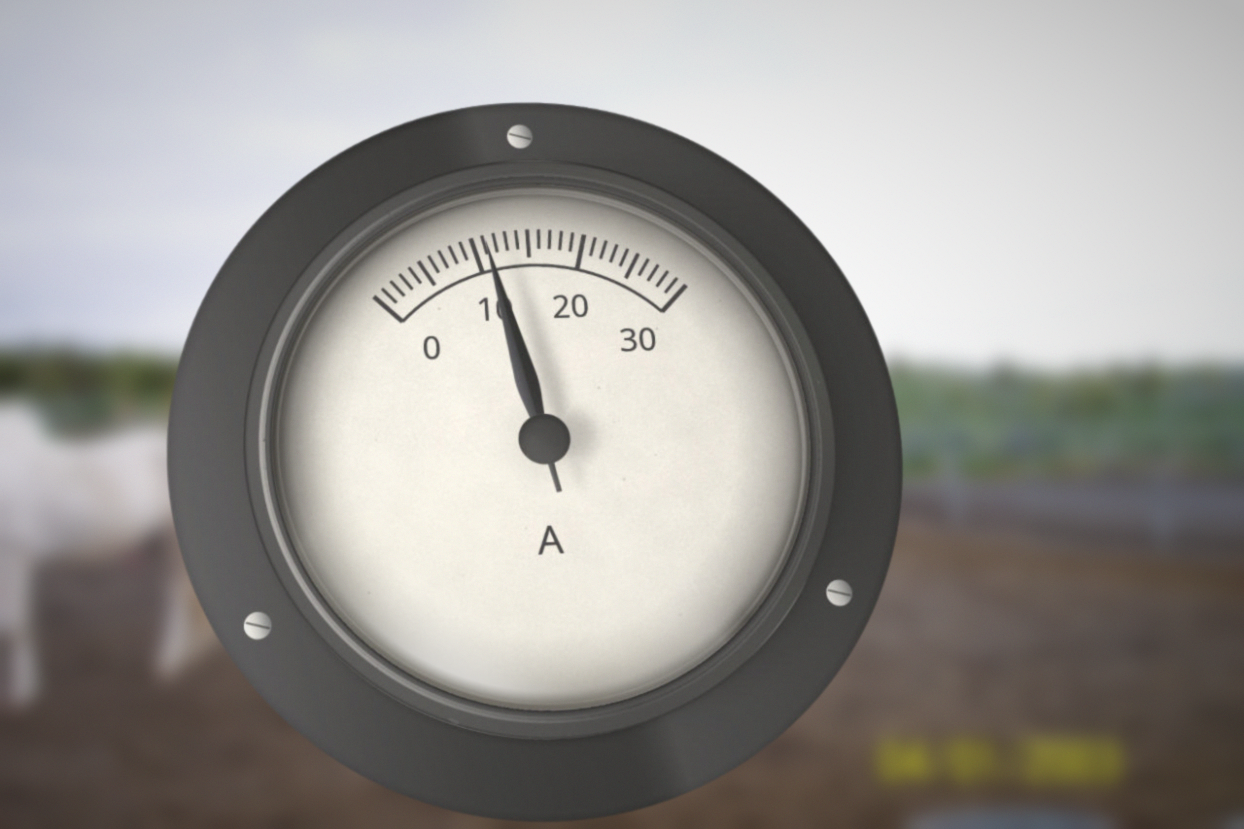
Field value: **11** A
